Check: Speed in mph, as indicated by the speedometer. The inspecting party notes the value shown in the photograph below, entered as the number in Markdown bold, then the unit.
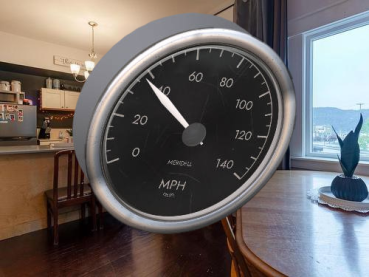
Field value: **37.5** mph
